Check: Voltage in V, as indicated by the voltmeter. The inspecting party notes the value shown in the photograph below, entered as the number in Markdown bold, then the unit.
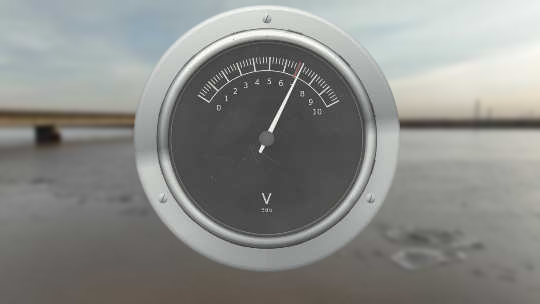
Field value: **7** V
